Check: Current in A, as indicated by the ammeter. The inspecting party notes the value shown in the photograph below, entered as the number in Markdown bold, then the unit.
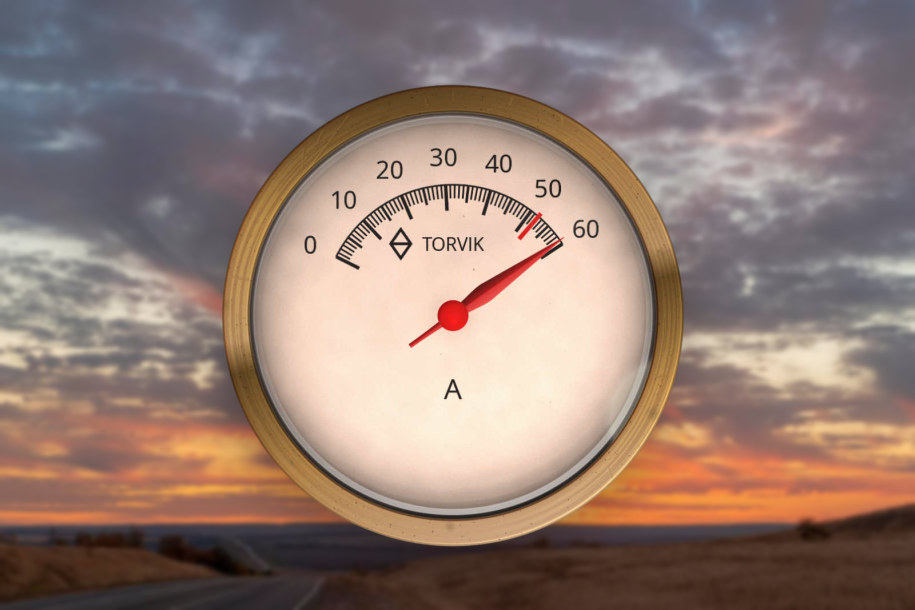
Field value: **59** A
